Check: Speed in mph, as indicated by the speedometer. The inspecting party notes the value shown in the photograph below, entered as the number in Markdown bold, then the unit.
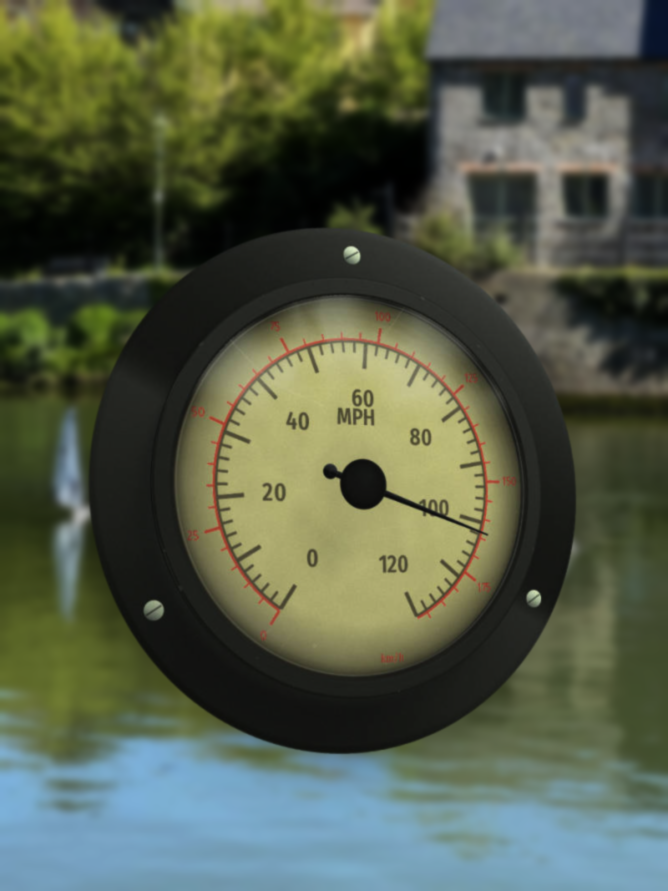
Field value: **102** mph
